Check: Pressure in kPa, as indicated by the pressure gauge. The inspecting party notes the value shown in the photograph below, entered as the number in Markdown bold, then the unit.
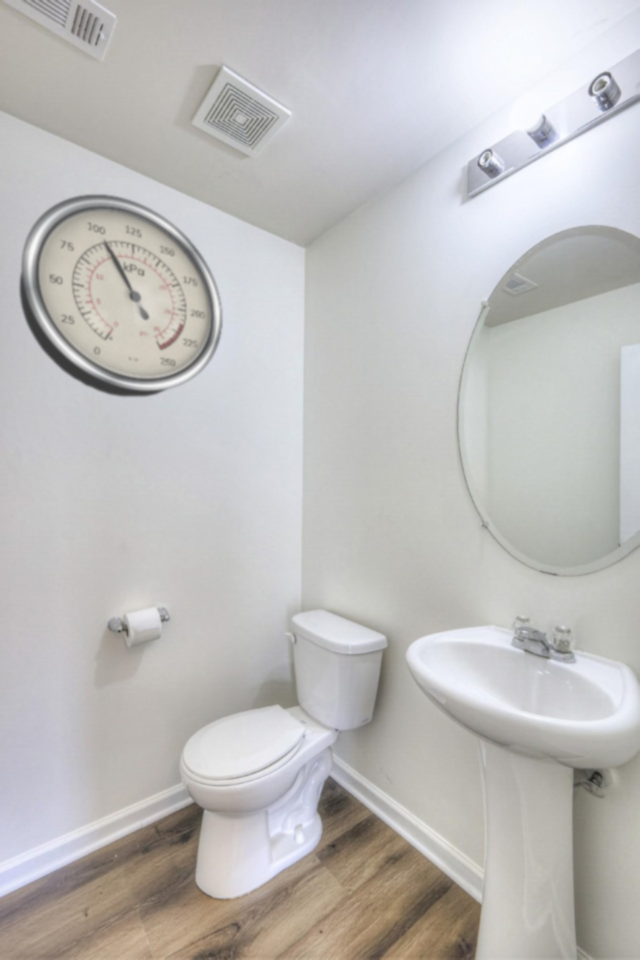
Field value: **100** kPa
